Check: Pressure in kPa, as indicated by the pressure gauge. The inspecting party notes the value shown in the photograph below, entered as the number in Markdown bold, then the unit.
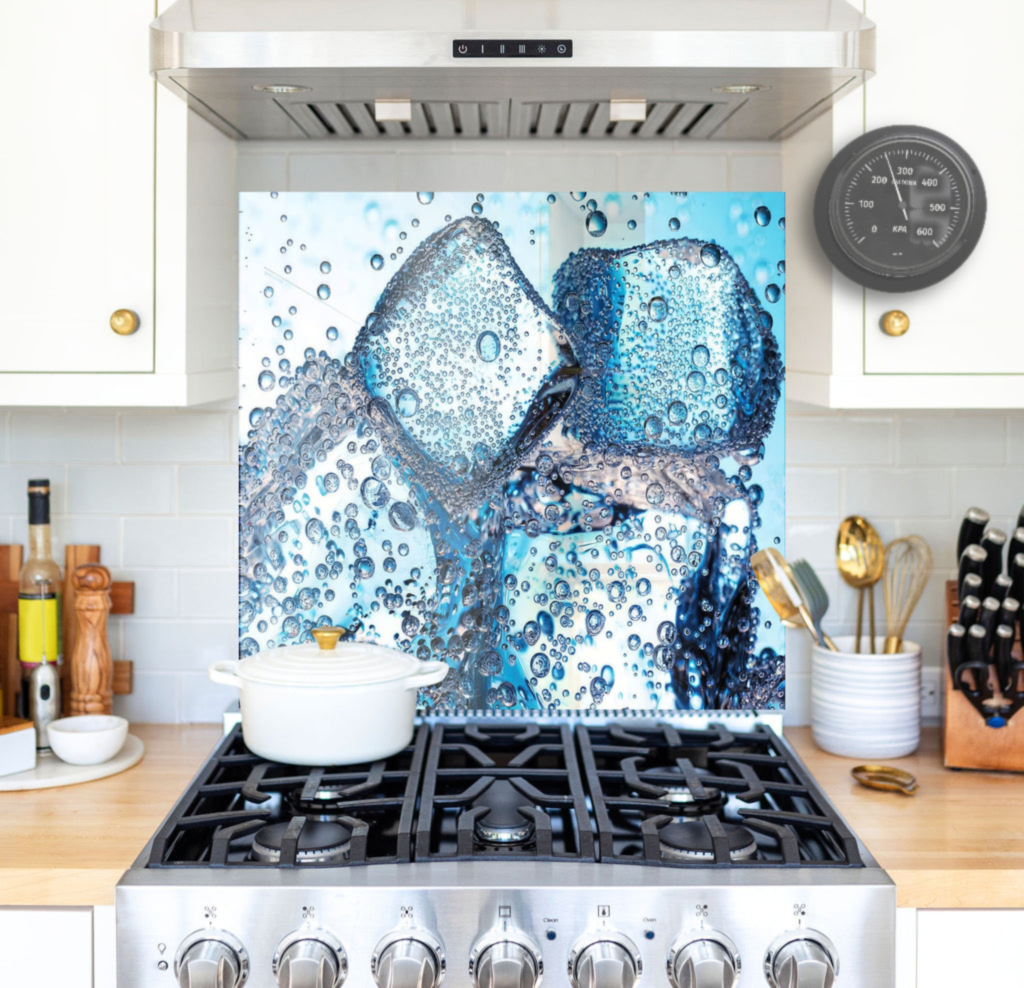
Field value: **250** kPa
